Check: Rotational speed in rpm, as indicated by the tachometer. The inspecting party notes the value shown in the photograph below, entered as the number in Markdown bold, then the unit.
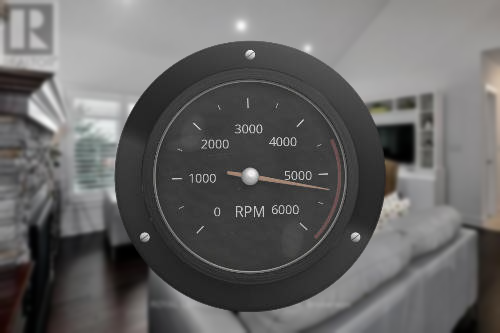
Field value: **5250** rpm
